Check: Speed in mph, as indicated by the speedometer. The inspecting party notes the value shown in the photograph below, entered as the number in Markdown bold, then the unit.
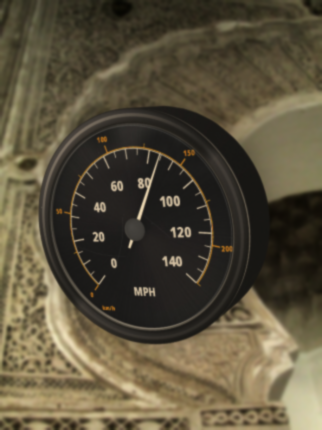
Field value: **85** mph
